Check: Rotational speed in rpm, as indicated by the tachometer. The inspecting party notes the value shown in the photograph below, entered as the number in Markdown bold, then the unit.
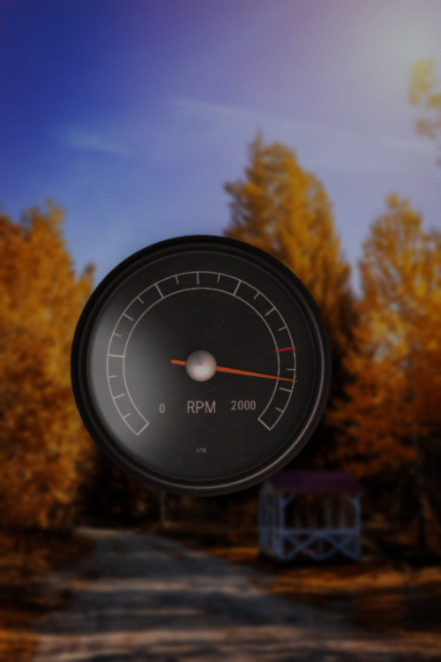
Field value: **1750** rpm
